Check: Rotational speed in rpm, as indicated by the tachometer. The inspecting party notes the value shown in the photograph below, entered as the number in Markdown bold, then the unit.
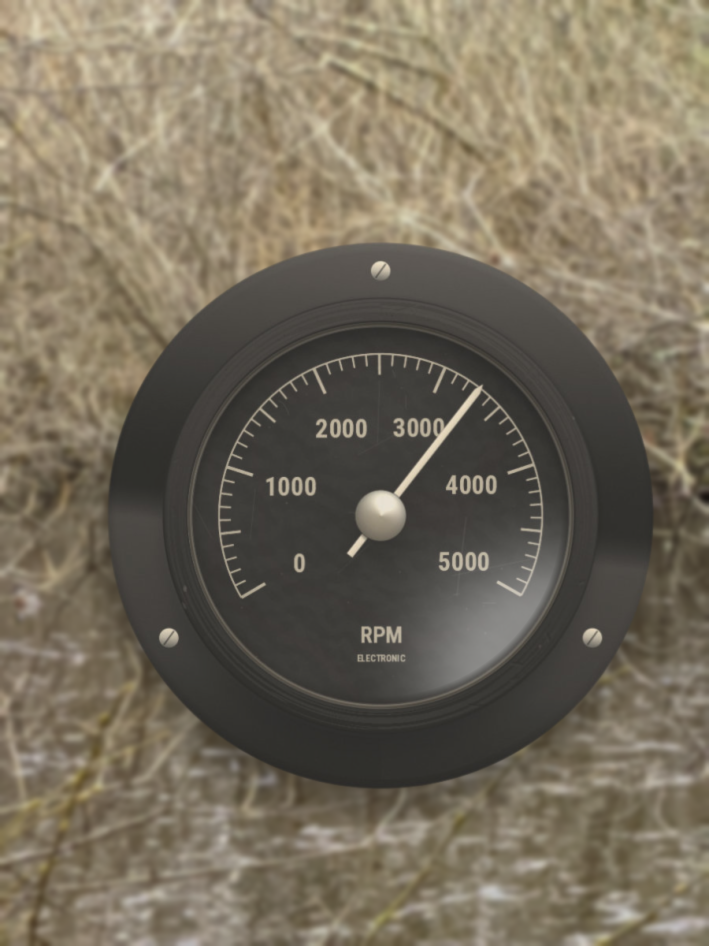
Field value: **3300** rpm
